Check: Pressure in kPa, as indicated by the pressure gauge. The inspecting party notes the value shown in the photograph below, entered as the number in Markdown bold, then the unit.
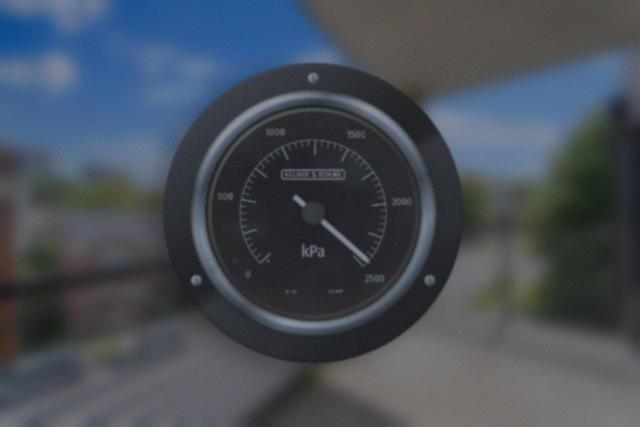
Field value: **2450** kPa
